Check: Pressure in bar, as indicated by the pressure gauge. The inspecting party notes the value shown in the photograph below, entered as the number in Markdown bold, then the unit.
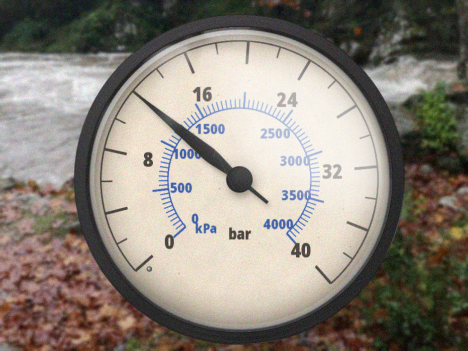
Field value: **12** bar
